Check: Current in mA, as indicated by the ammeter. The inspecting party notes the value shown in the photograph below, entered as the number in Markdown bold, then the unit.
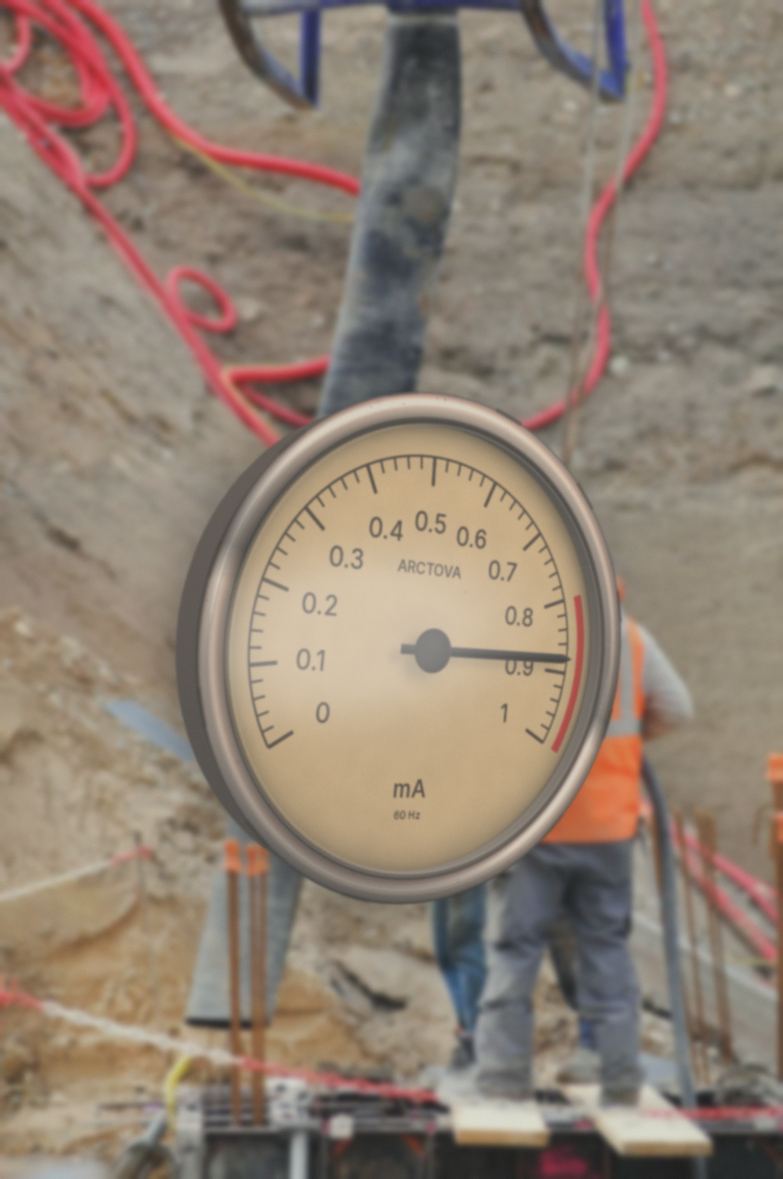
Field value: **0.88** mA
